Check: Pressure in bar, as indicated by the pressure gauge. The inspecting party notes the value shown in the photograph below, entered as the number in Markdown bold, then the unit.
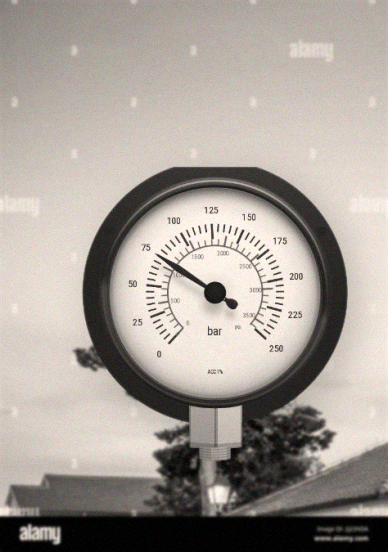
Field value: **75** bar
